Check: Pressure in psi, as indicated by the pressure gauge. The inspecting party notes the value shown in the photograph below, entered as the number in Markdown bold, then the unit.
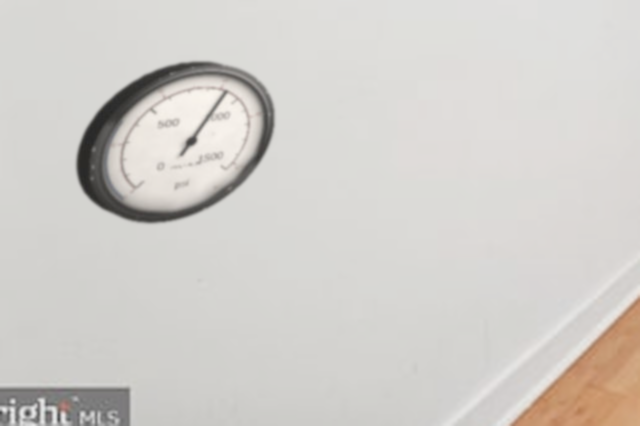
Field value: **900** psi
